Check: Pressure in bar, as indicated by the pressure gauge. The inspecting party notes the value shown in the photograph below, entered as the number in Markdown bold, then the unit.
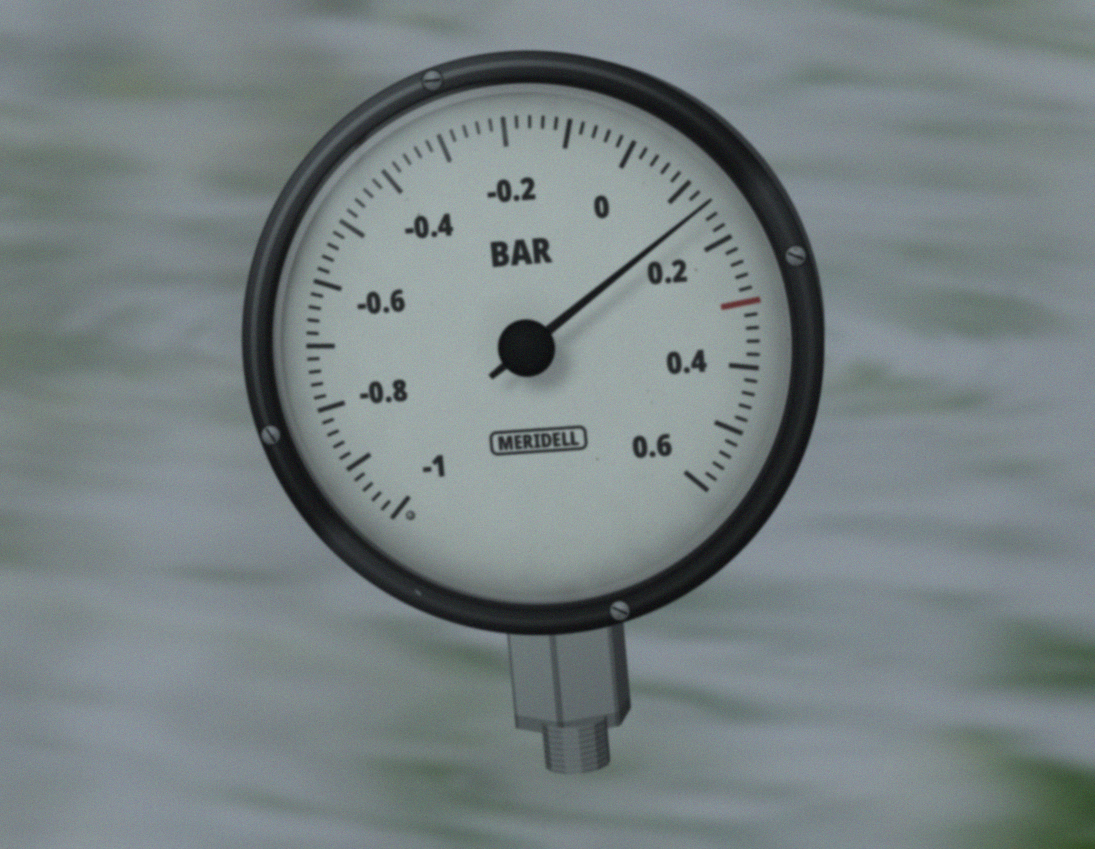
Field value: **0.14** bar
